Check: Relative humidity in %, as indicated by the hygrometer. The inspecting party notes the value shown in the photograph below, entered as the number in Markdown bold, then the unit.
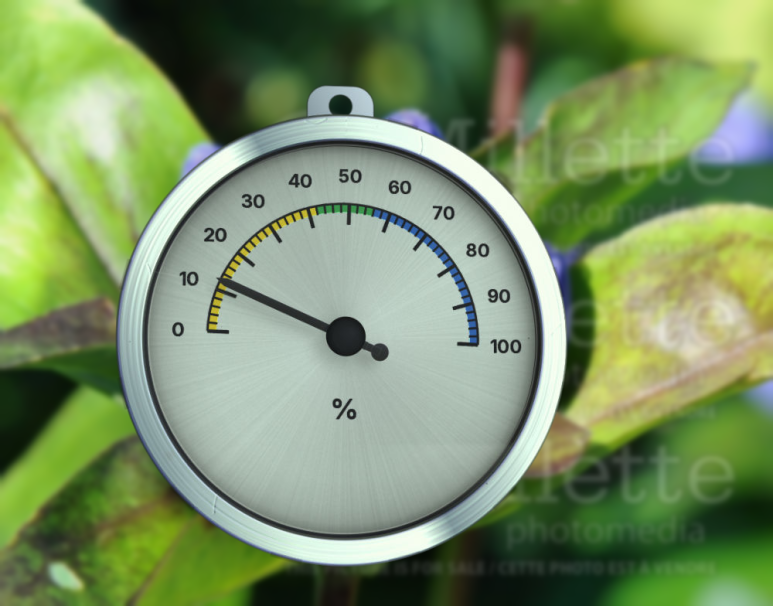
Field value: **12** %
